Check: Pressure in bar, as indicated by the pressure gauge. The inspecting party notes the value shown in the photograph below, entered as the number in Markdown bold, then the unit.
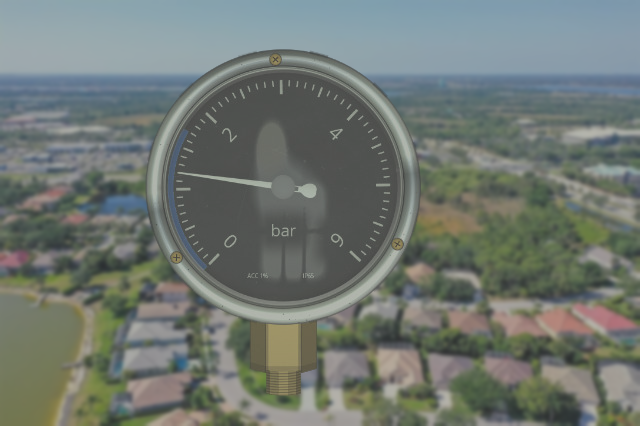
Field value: **1.2** bar
